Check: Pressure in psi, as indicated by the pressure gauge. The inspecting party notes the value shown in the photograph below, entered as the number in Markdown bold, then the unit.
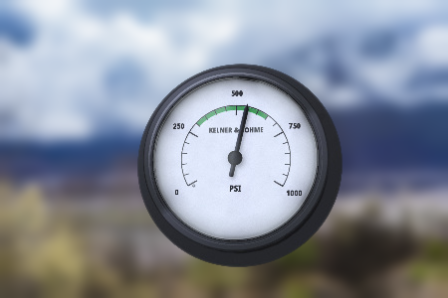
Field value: **550** psi
